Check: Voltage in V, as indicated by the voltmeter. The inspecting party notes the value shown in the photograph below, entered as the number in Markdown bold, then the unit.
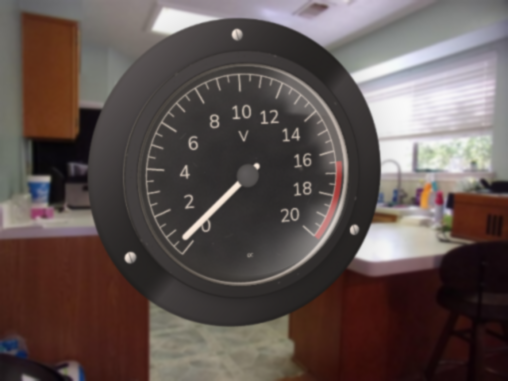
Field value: **0.5** V
